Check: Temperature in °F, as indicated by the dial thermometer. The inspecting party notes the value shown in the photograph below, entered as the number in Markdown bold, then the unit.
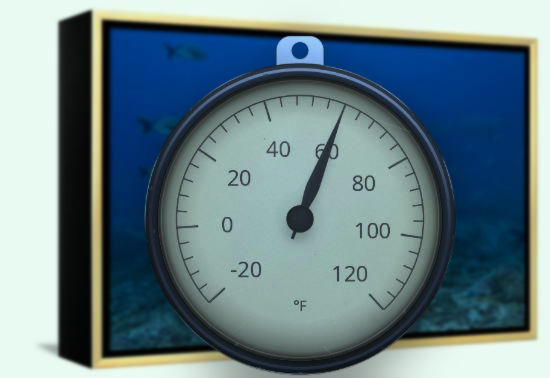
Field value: **60** °F
